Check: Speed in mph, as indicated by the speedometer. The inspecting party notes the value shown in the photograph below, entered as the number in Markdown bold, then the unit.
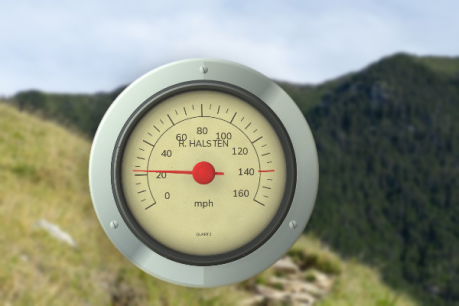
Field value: **22.5** mph
